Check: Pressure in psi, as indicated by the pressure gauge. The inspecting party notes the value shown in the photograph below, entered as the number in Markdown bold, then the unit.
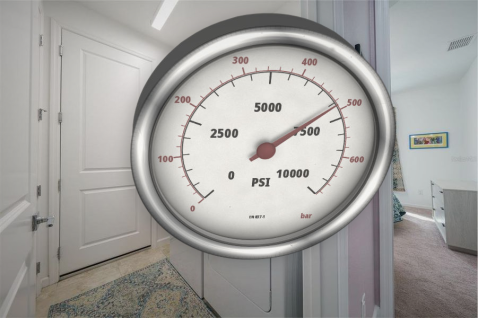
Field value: **7000** psi
